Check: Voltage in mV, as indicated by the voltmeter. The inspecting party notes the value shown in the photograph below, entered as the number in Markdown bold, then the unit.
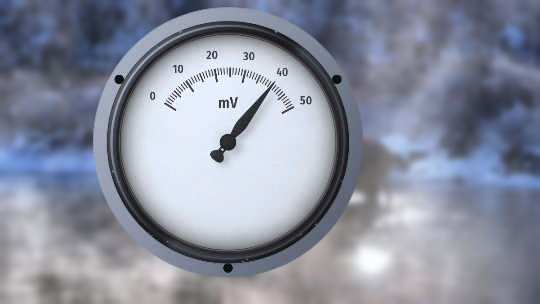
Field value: **40** mV
